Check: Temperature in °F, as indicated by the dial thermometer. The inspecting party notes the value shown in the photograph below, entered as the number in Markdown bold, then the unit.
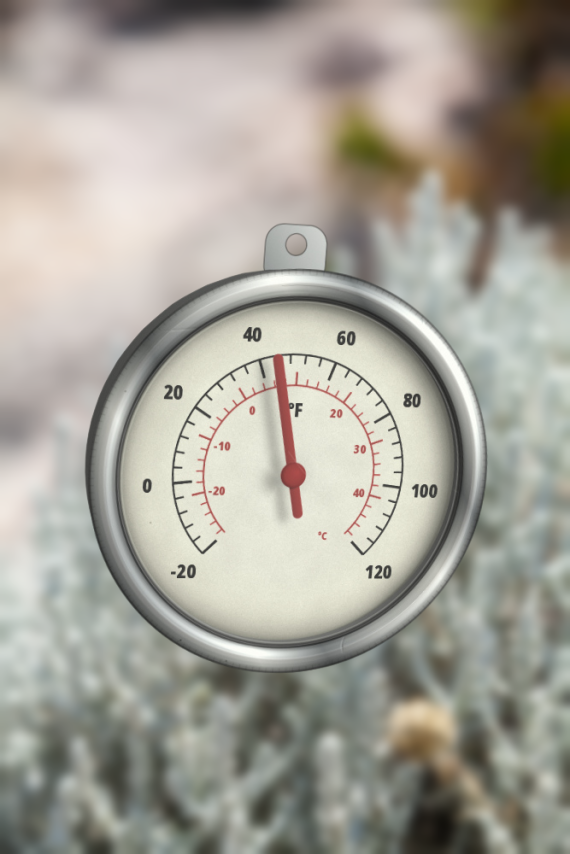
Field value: **44** °F
